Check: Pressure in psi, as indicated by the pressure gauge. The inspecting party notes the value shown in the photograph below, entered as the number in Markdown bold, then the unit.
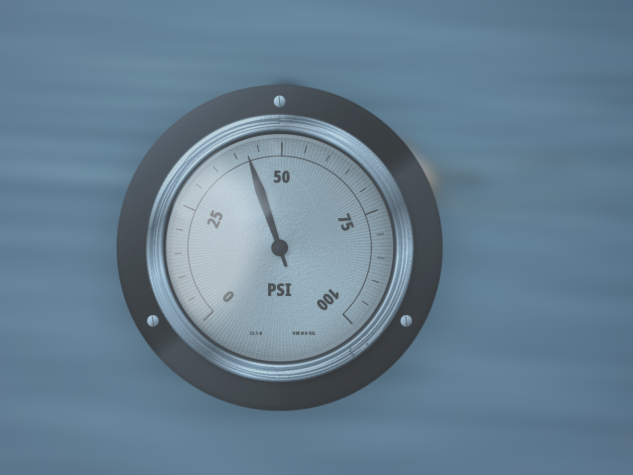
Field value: **42.5** psi
